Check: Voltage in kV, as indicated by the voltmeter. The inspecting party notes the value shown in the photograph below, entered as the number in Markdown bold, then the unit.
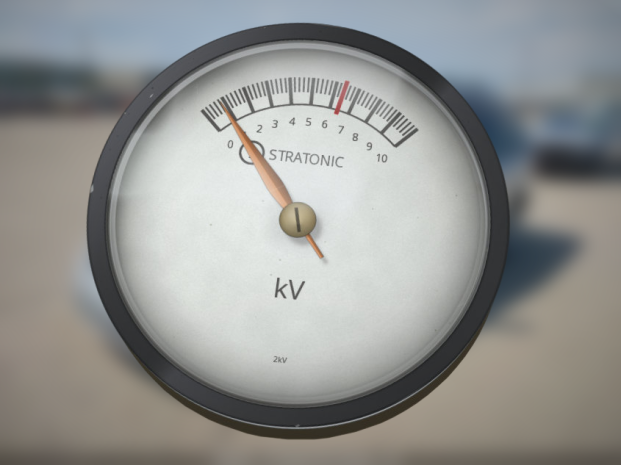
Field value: **0.8** kV
